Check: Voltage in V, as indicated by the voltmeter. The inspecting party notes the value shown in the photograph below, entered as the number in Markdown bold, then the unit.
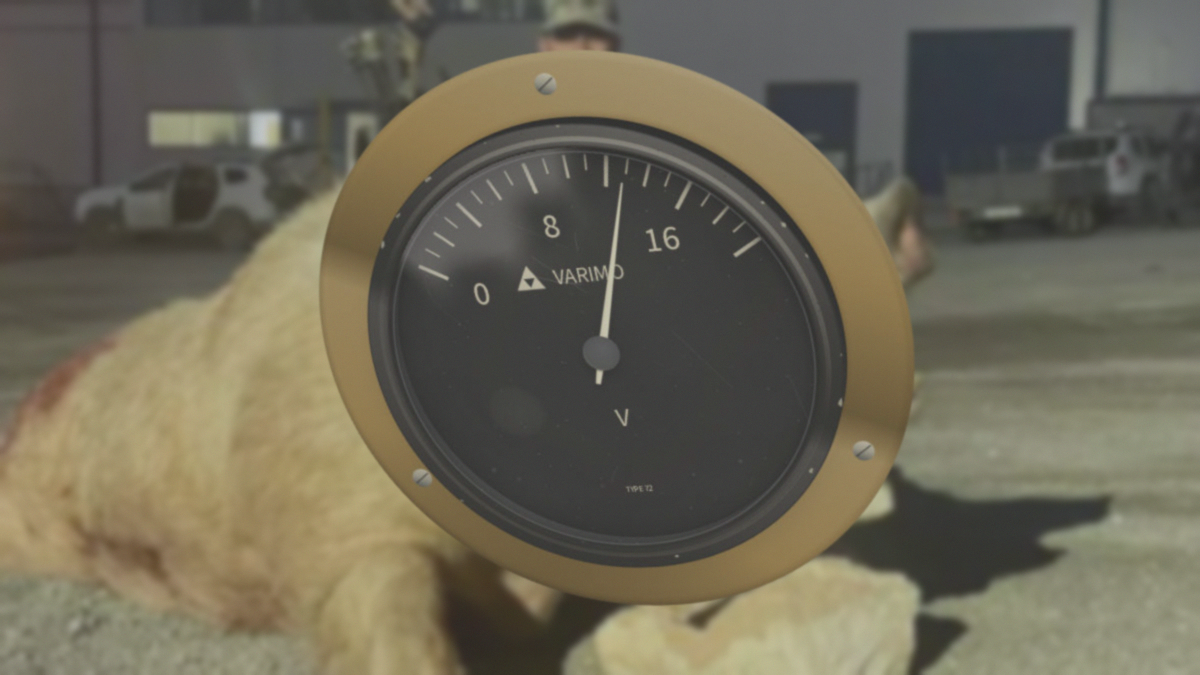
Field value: **13** V
